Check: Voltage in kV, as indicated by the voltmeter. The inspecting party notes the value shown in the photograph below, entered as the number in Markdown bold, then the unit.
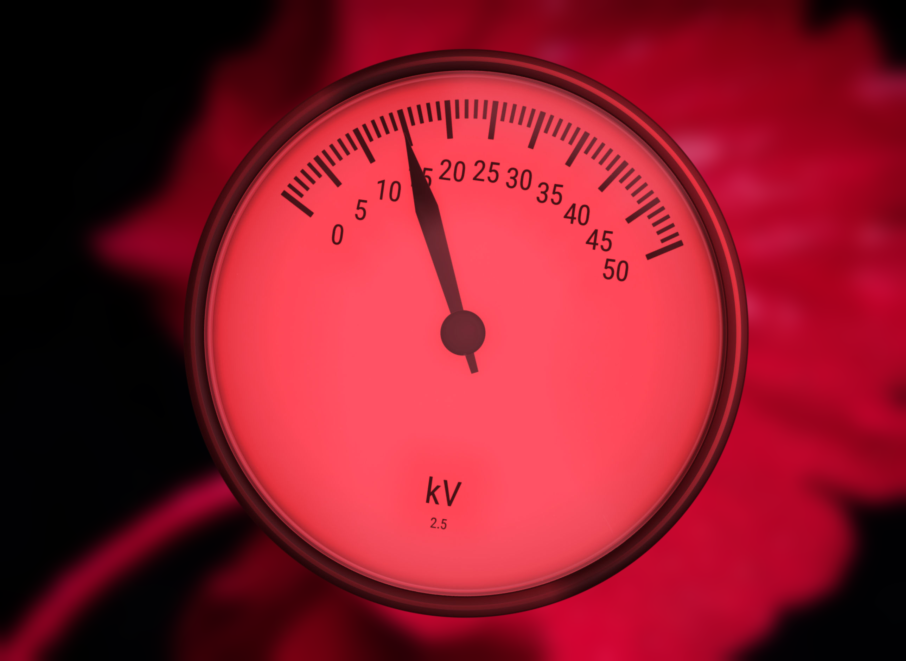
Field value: **15** kV
